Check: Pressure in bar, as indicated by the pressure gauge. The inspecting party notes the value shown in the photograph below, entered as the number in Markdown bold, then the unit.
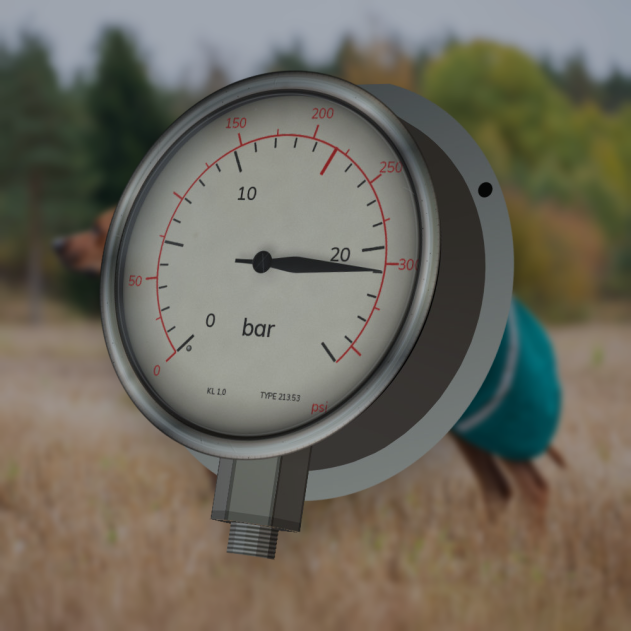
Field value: **21** bar
